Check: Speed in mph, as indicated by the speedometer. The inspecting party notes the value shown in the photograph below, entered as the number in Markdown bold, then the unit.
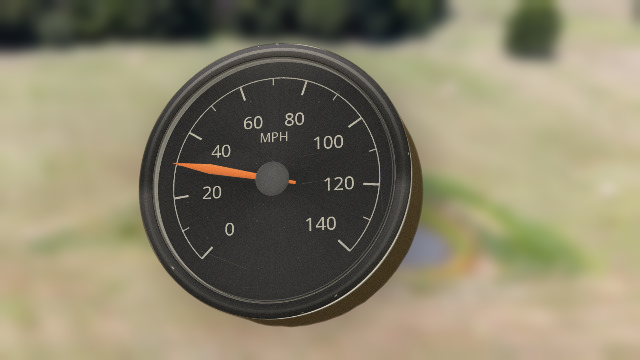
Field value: **30** mph
